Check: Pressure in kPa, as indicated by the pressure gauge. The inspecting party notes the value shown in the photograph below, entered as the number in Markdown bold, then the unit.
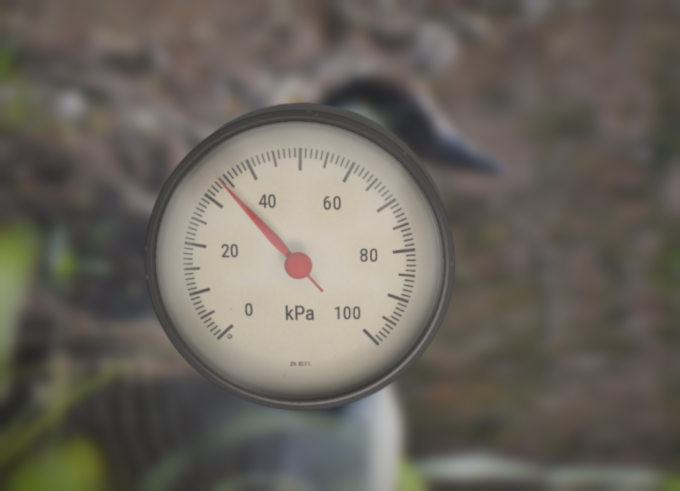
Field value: **34** kPa
